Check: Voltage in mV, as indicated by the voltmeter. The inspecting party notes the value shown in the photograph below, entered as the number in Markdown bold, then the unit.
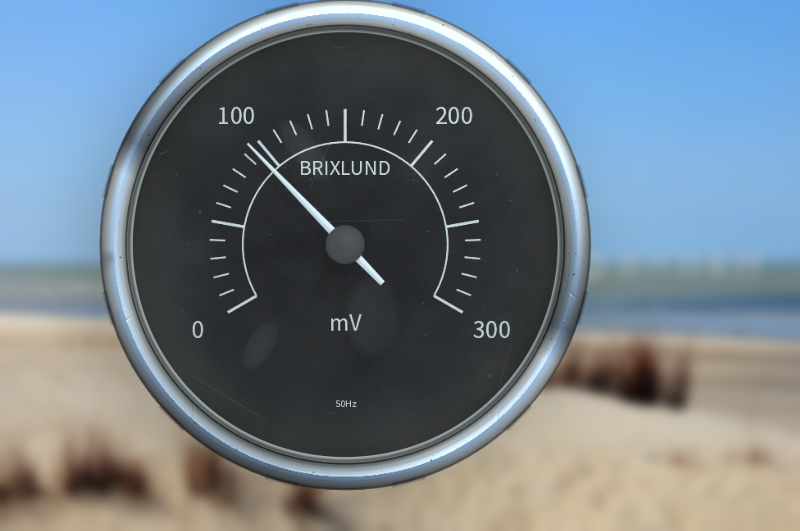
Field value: **95** mV
